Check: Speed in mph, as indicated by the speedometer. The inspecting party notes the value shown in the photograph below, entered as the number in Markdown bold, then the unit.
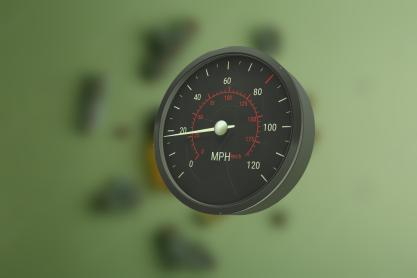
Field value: **17.5** mph
